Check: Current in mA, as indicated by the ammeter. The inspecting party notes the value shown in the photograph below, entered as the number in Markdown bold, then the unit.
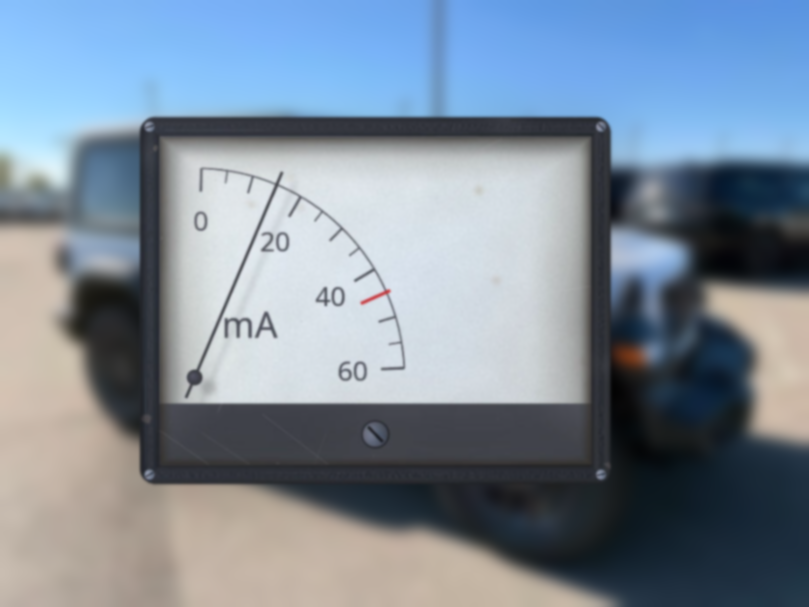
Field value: **15** mA
